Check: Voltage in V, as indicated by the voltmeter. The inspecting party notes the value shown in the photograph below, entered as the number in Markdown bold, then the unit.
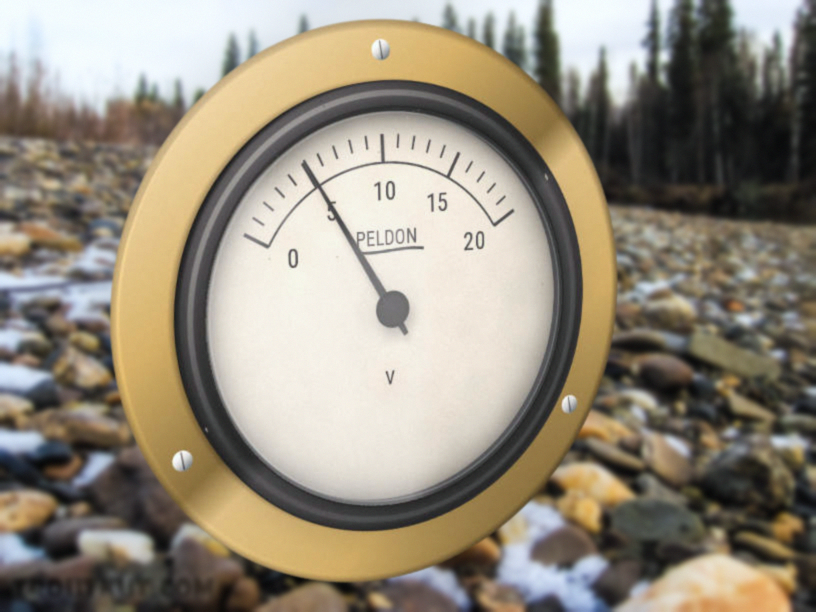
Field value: **5** V
